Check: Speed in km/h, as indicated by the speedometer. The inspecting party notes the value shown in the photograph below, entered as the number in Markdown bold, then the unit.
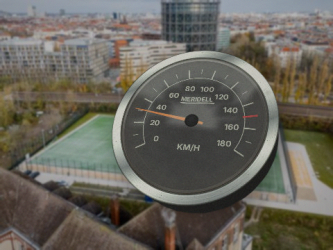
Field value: **30** km/h
